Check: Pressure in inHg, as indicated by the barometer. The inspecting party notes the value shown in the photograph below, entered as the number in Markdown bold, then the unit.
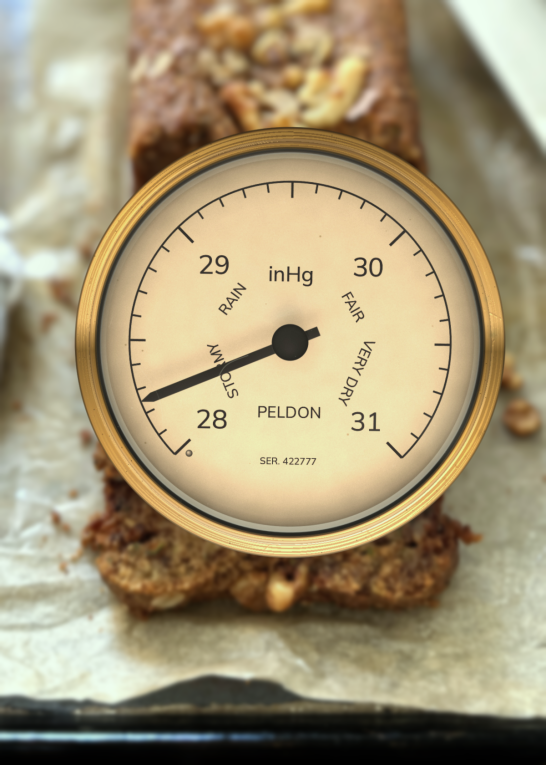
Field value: **28.25** inHg
